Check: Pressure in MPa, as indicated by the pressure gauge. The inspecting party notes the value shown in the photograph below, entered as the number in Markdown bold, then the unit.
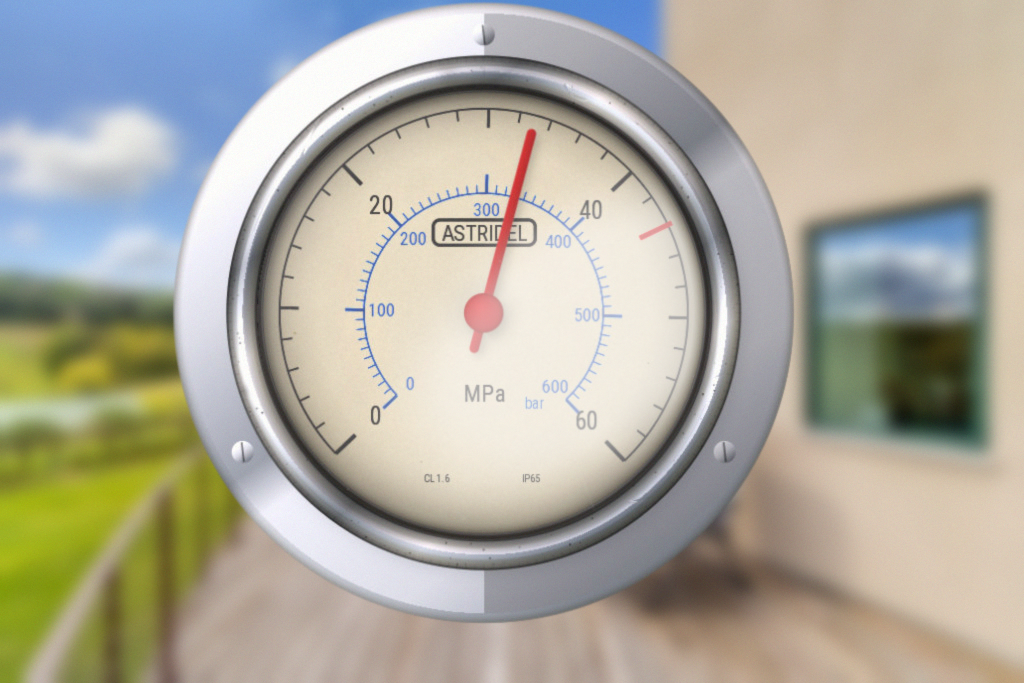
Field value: **33** MPa
